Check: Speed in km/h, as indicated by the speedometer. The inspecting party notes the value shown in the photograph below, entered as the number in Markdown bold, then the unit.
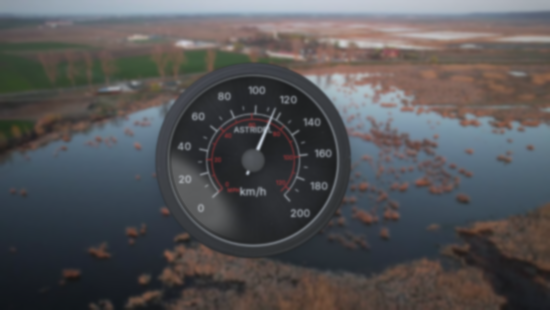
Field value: **115** km/h
